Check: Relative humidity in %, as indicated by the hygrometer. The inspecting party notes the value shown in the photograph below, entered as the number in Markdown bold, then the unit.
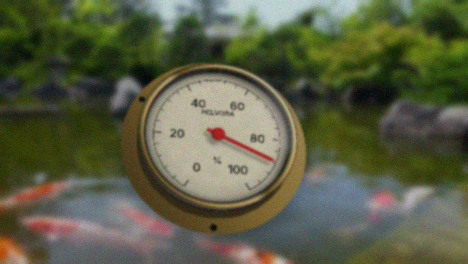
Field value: **88** %
